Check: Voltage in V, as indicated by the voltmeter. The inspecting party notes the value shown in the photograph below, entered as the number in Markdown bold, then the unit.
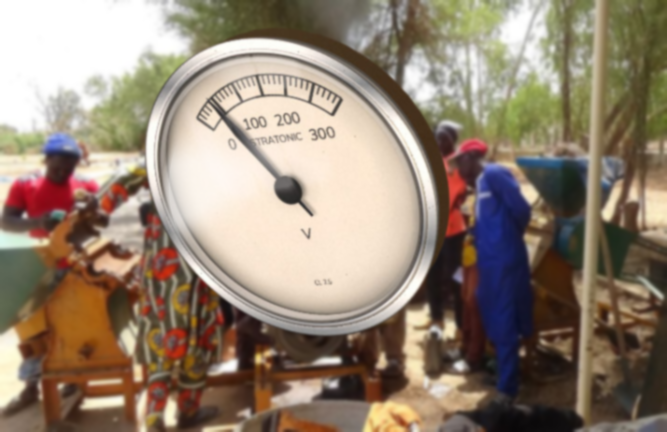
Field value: **50** V
